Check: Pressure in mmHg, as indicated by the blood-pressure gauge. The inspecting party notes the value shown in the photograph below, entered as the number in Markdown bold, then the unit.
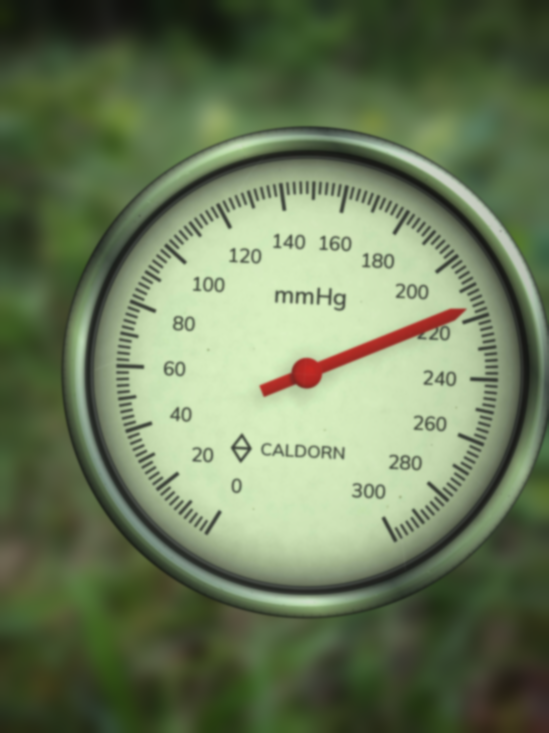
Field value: **216** mmHg
